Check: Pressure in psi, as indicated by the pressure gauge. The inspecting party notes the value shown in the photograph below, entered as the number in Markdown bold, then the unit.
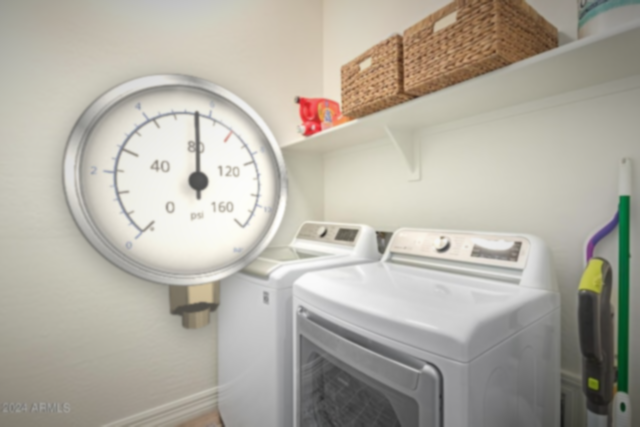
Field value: **80** psi
